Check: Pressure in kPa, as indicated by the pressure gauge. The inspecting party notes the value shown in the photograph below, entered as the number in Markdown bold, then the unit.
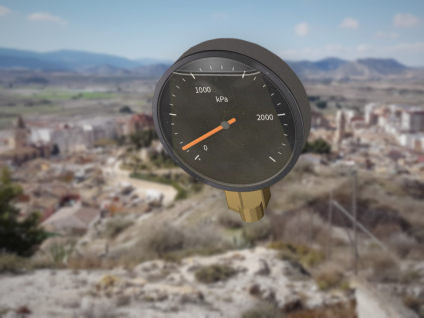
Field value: **150** kPa
